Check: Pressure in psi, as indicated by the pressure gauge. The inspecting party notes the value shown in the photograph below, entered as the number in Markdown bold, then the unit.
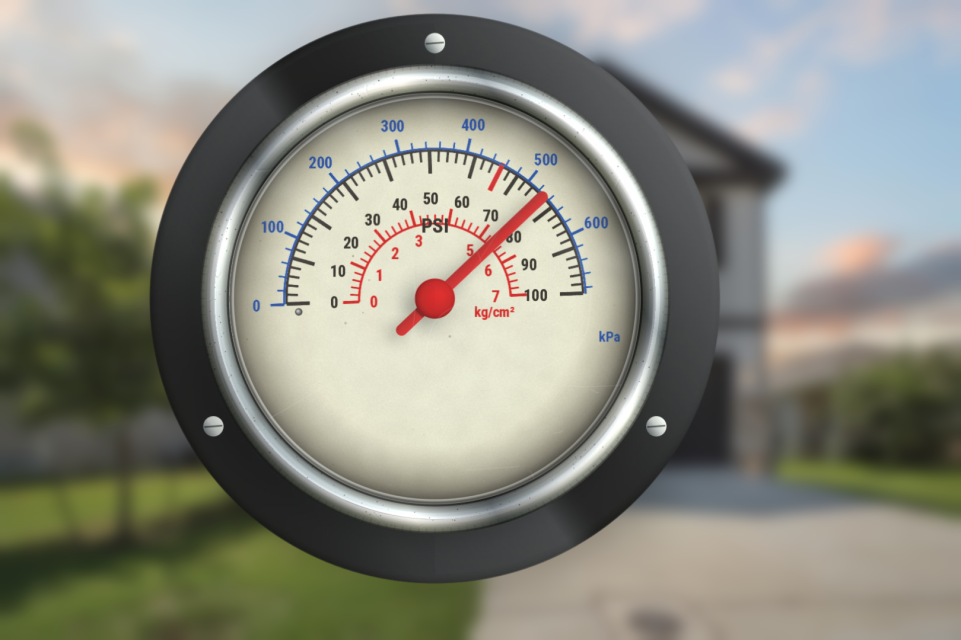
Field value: **77** psi
